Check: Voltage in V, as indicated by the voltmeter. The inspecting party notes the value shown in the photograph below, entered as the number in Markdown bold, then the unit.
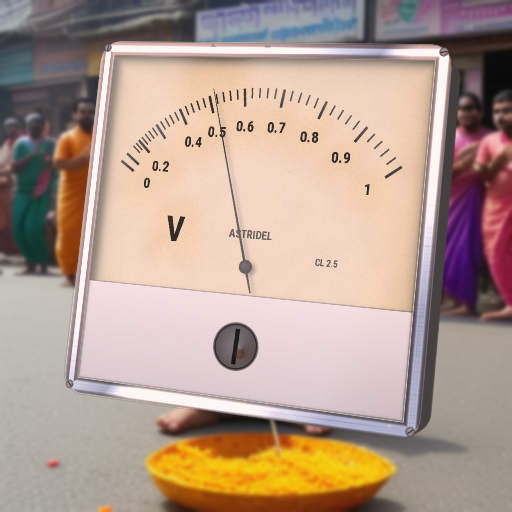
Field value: **0.52** V
